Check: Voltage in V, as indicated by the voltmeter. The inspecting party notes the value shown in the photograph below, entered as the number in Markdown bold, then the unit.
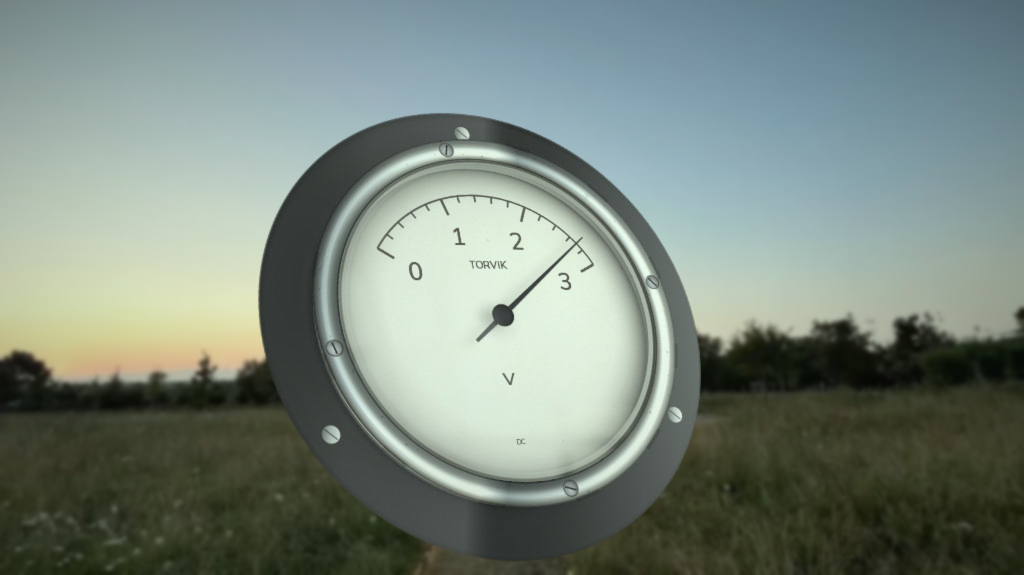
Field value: **2.7** V
